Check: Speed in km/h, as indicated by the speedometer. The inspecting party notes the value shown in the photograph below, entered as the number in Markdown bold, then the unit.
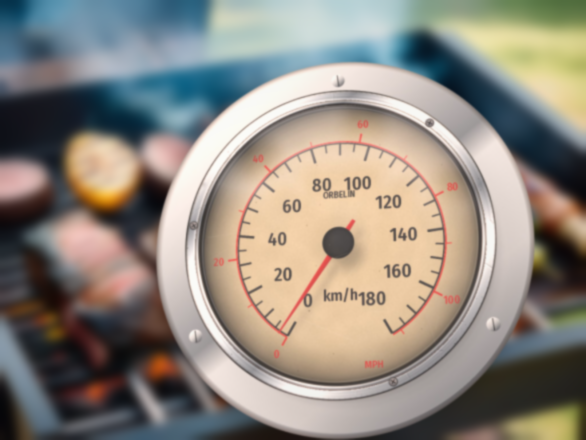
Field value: **2.5** km/h
